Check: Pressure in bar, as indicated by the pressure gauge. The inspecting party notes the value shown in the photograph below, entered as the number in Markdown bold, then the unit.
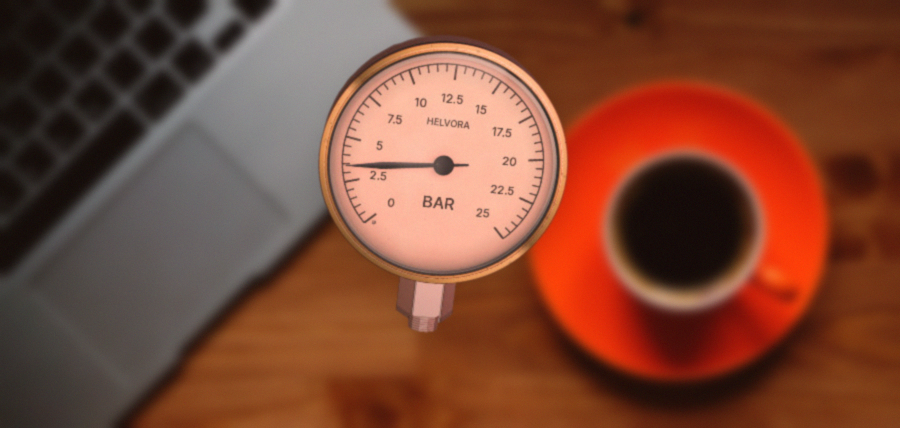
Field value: **3.5** bar
